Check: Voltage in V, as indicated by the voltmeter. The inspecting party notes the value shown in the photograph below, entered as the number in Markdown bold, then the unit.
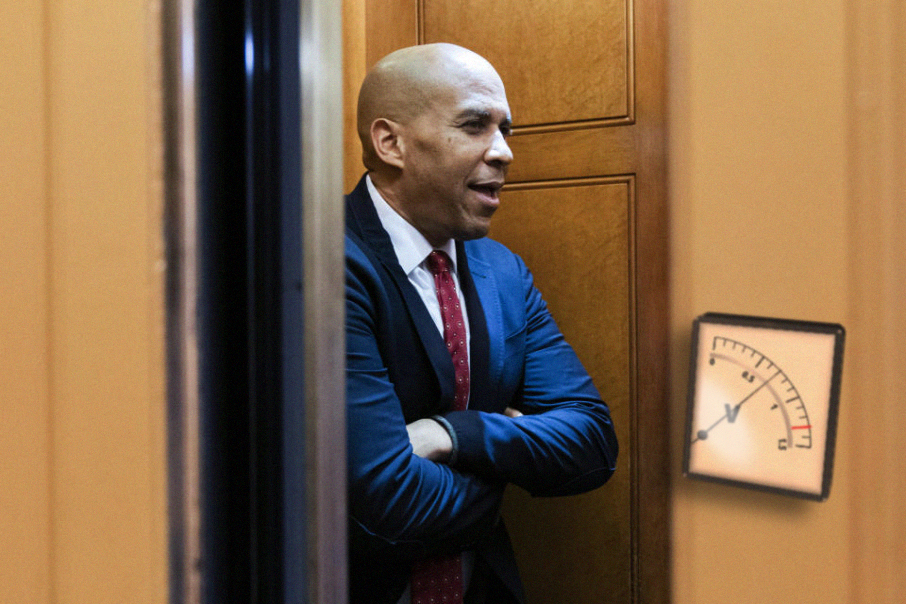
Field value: **0.7** V
